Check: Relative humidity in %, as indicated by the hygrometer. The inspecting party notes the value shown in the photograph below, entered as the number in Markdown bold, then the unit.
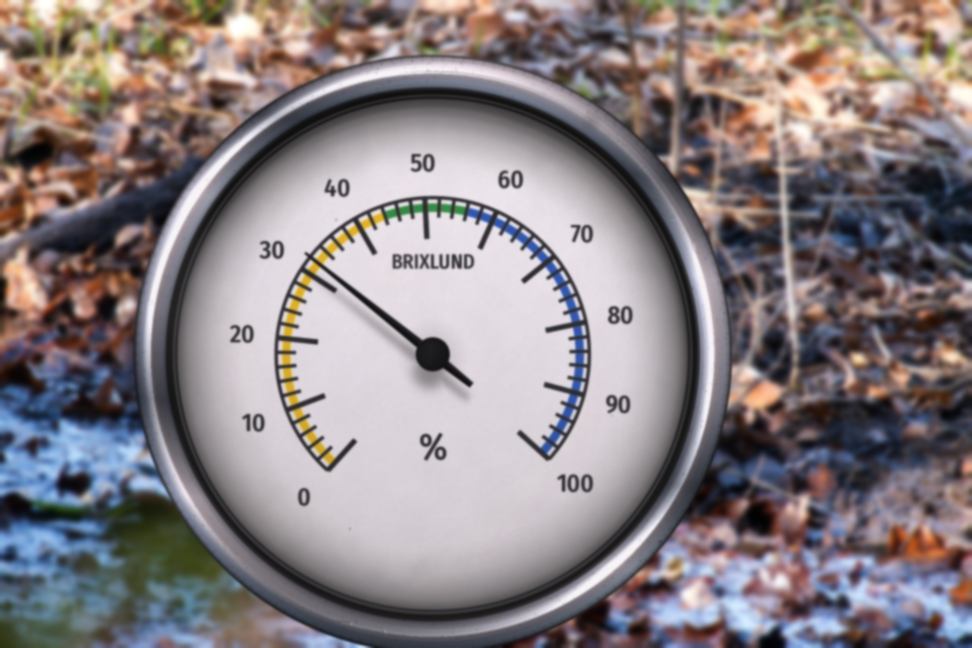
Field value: **32** %
